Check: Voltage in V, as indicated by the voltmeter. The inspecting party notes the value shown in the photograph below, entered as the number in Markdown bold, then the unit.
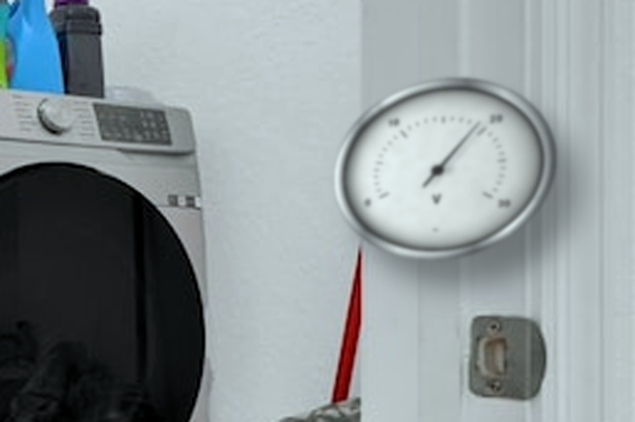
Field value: **19** V
